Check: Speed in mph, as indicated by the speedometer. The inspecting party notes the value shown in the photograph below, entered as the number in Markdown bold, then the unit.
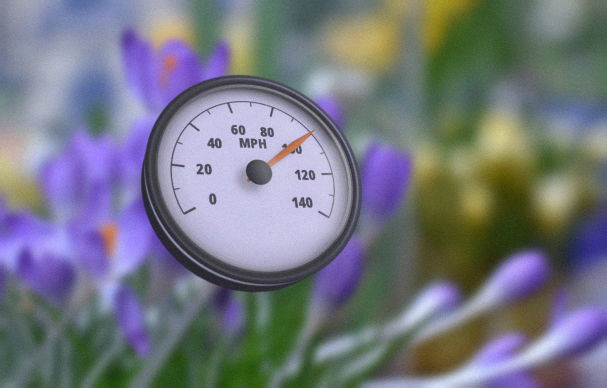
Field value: **100** mph
